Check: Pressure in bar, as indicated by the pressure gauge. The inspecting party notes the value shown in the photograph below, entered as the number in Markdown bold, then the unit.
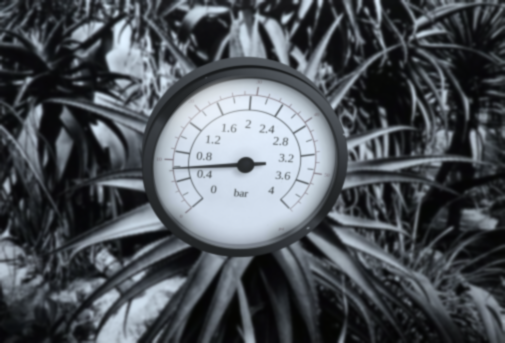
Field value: **0.6** bar
